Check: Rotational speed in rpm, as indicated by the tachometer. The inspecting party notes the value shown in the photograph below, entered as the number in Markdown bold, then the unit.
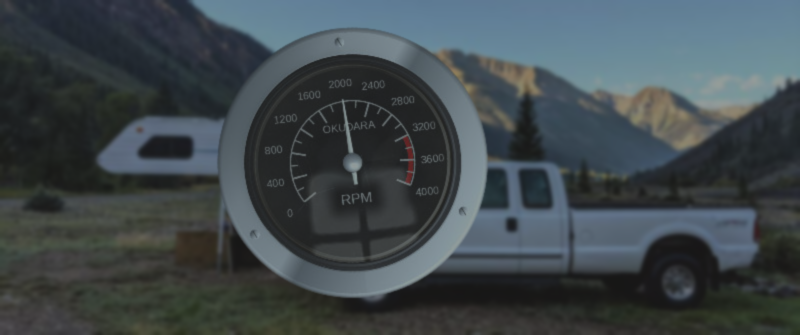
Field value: **2000** rpm
